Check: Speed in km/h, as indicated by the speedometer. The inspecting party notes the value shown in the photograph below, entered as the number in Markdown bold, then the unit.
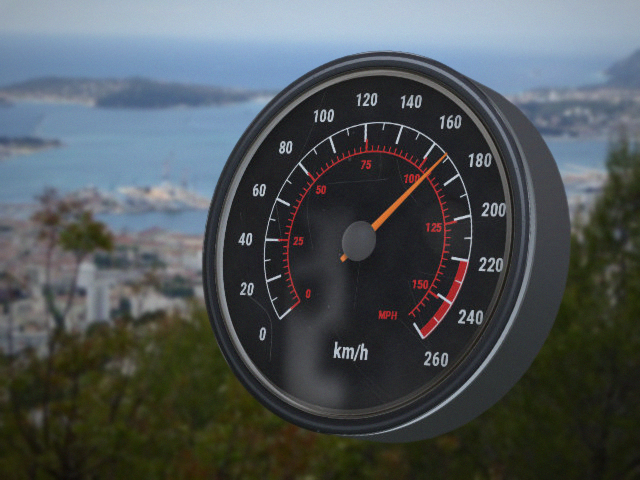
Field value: **170** km/h
